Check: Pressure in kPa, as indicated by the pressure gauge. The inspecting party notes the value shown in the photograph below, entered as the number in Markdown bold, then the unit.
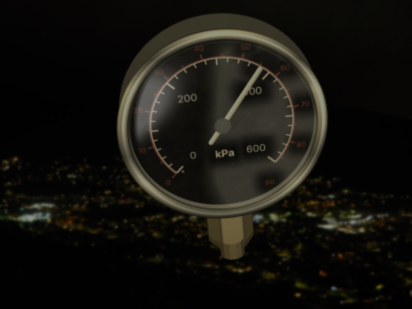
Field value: **380** kPa
